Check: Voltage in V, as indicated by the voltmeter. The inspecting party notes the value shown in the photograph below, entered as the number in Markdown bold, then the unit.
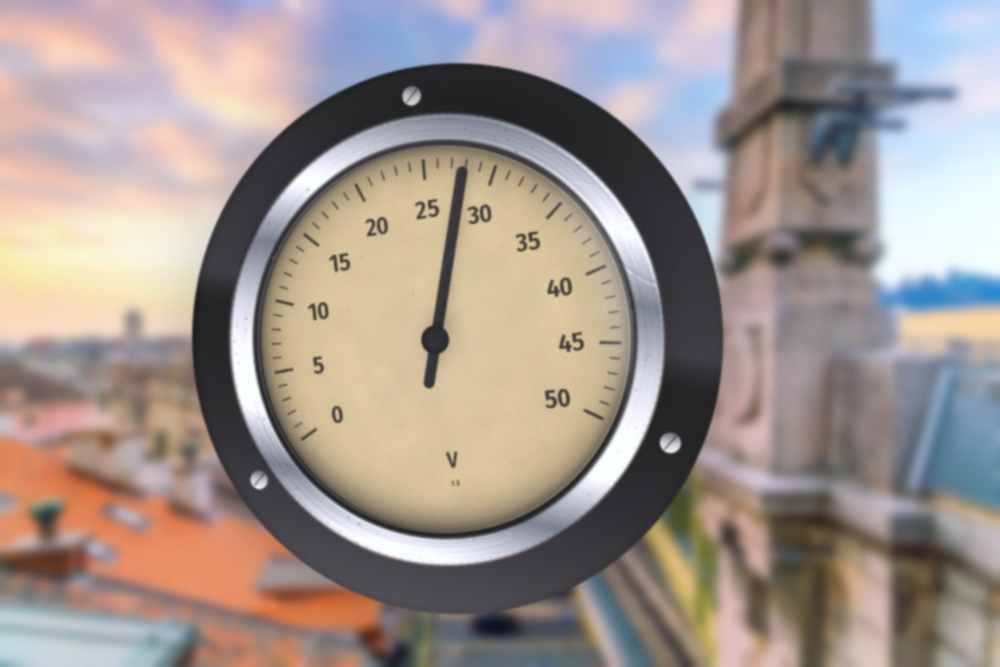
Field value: **28** V
